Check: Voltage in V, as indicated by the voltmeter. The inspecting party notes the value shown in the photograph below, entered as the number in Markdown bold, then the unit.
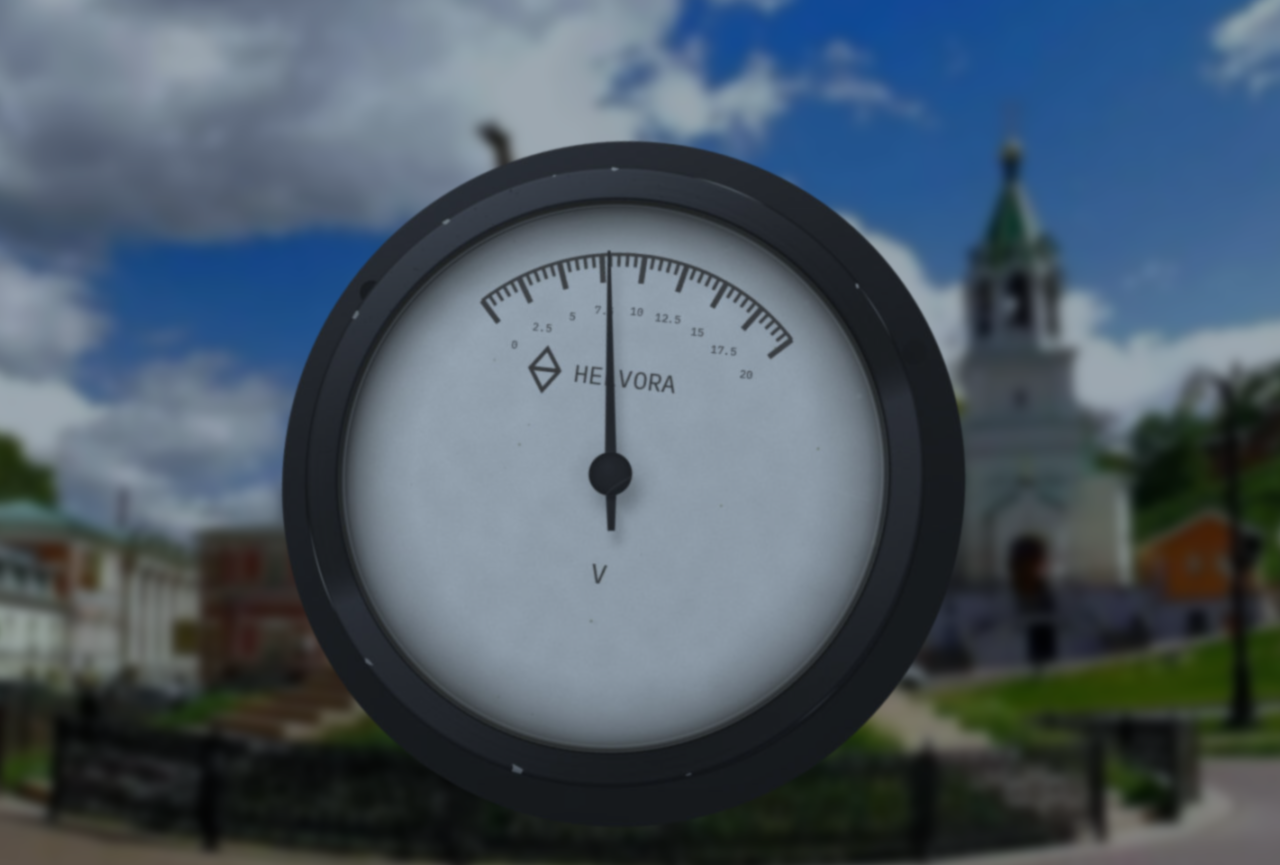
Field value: **8** V
